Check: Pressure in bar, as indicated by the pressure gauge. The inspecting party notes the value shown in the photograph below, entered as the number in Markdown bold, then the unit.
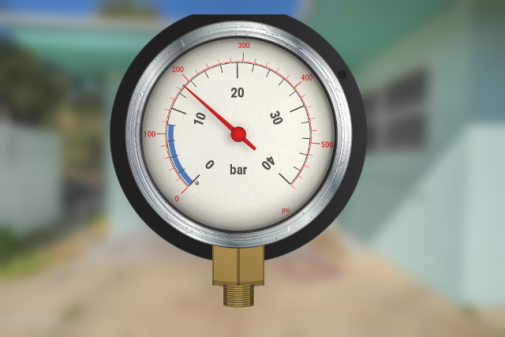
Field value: **13** bar
